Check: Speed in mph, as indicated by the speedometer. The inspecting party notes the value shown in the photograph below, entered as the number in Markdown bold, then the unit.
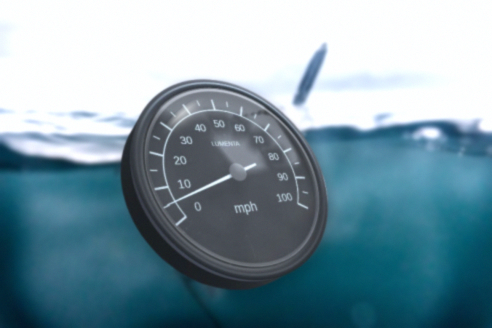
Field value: **5** mph
